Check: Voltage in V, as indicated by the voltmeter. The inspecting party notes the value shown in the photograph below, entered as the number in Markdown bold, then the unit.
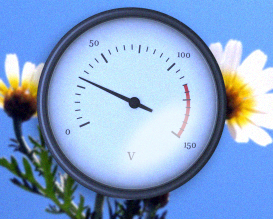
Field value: **30** V
